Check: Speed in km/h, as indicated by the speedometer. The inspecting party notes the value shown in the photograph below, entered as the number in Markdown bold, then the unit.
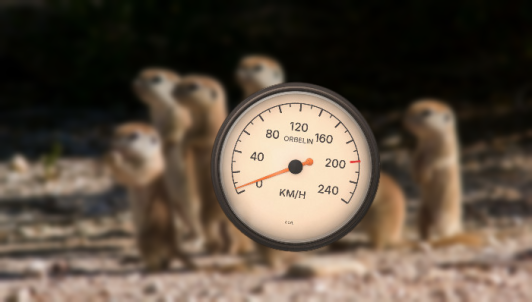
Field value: **5** km/h
